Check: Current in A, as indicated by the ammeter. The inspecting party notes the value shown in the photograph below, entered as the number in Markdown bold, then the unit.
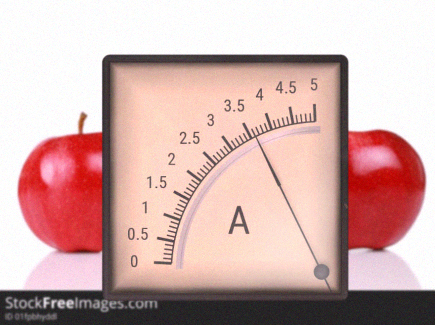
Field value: **3.6** A
